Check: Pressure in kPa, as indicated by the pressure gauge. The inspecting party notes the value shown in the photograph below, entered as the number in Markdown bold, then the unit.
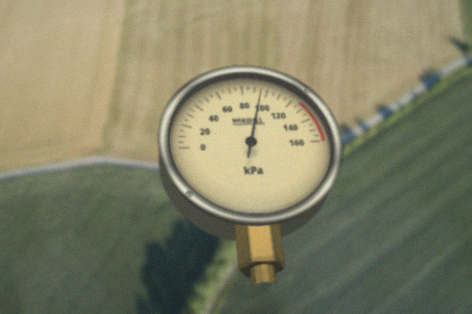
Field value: **95** kPa
